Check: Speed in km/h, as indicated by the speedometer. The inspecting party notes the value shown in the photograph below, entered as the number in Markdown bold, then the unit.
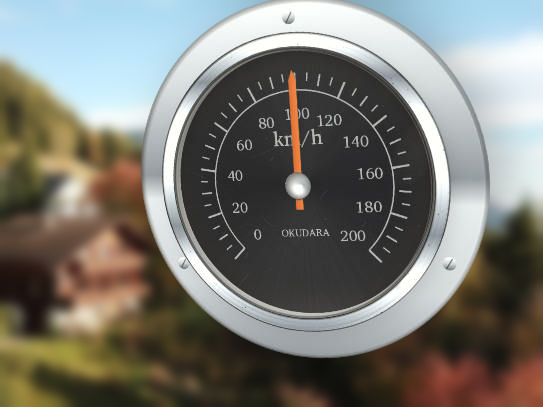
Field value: **100** km/h
